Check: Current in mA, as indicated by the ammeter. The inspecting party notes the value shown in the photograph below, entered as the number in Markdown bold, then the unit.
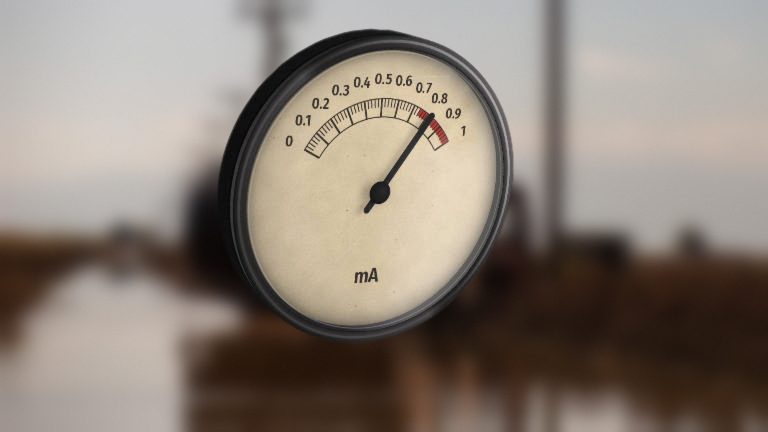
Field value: **0.8** mA
